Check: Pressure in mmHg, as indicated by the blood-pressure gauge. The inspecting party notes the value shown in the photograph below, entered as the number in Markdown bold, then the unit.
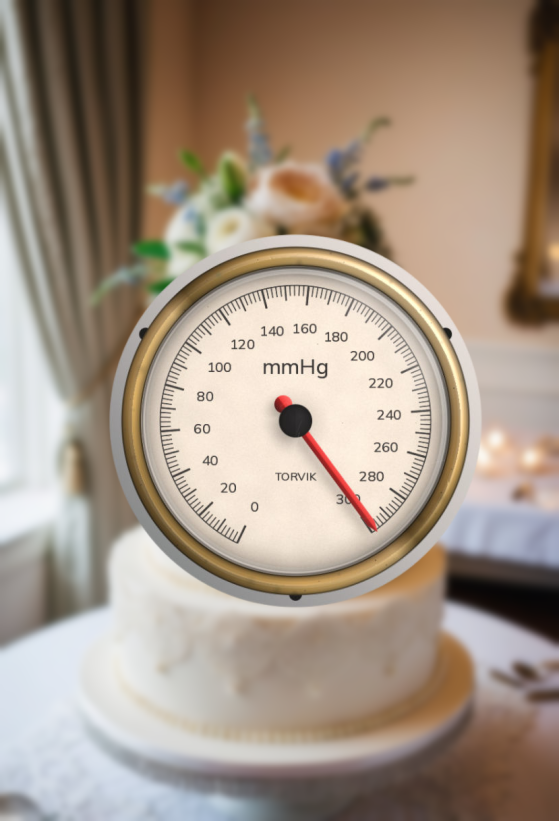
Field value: **298** mmHg
